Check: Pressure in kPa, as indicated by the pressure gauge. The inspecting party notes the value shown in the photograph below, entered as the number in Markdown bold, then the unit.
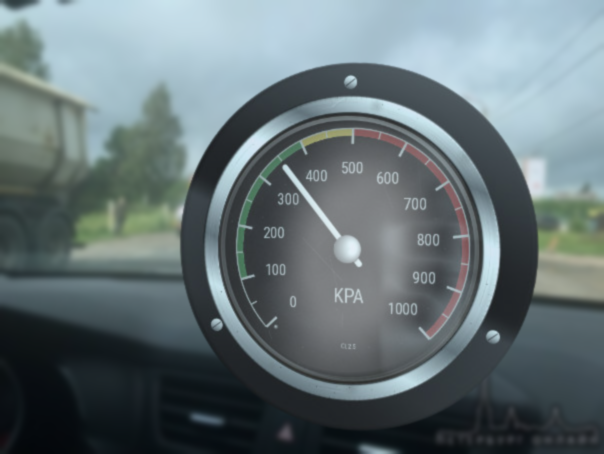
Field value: **350** kPa
